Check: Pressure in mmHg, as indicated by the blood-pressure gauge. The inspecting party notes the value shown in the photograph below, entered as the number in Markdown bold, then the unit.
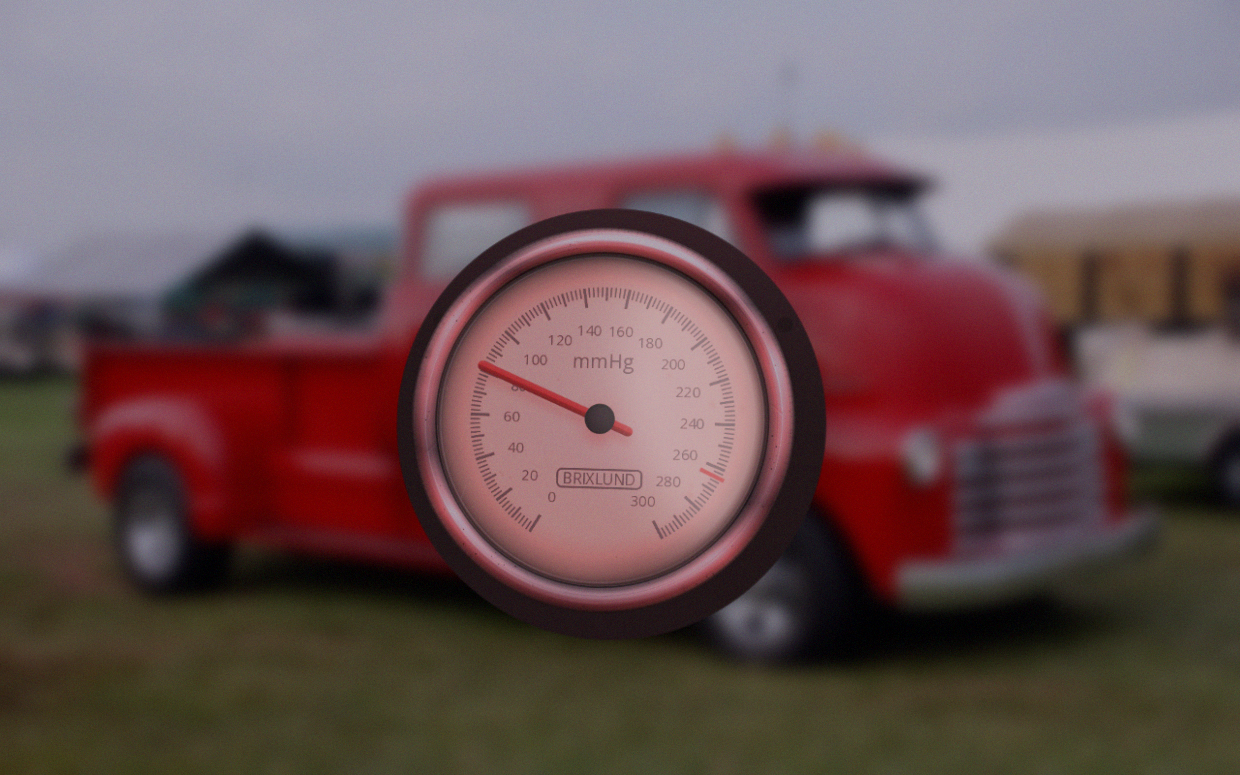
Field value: **82** mmHg
